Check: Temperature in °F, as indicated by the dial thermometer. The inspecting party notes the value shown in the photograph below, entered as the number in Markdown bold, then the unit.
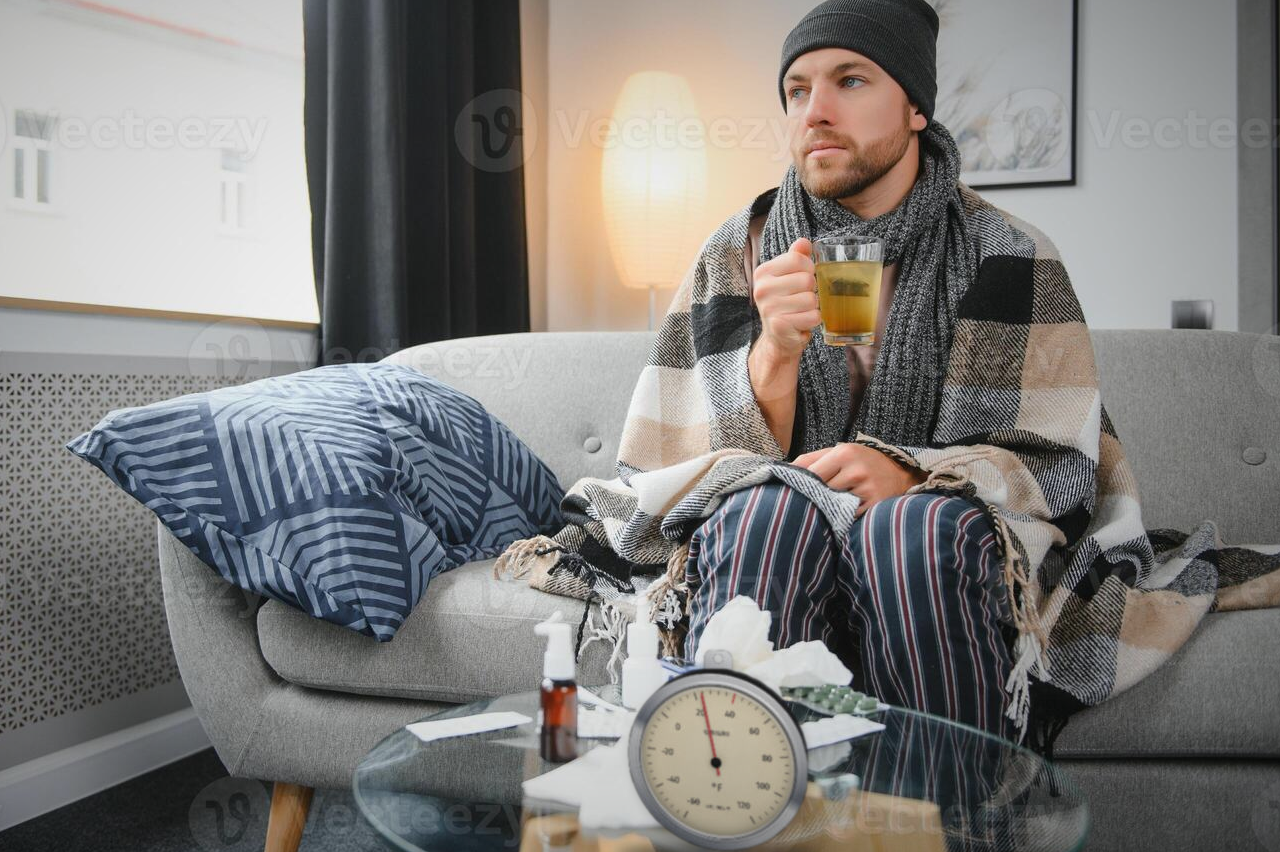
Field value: **24** °F
